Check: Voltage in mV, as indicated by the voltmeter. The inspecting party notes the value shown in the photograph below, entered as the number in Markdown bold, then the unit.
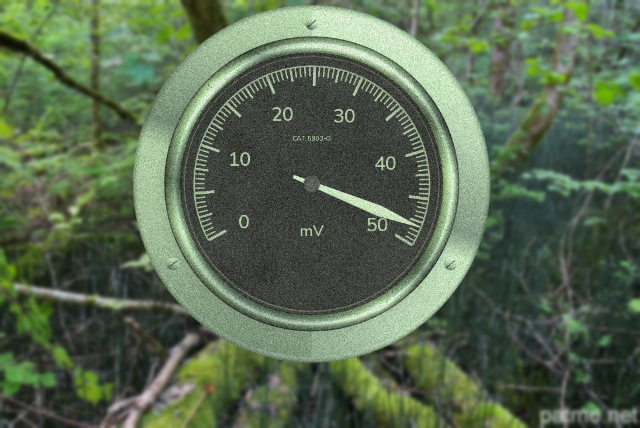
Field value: **48** mV
